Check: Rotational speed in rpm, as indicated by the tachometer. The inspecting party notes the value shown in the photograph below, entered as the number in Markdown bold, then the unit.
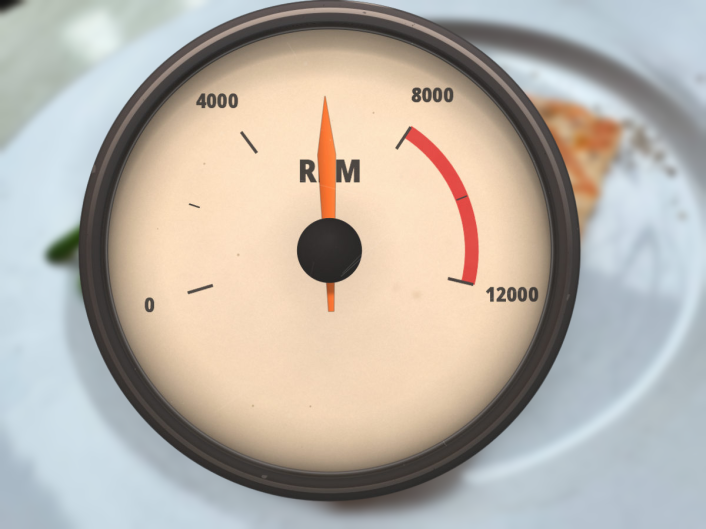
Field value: **6000** rpm
